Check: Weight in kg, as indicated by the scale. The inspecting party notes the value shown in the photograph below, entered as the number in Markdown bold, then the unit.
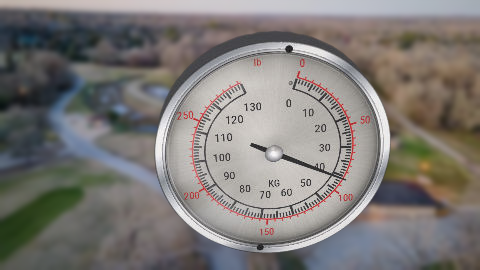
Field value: **40** kg
